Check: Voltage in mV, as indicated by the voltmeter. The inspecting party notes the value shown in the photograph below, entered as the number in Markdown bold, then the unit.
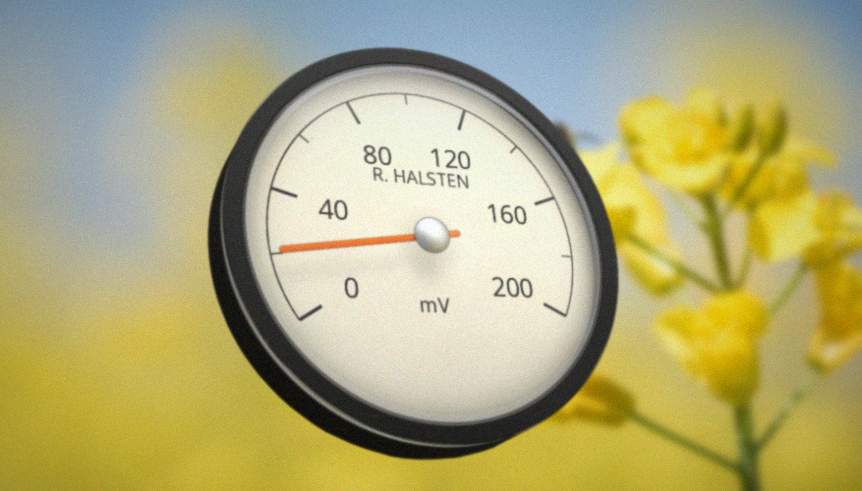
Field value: **20** mV
